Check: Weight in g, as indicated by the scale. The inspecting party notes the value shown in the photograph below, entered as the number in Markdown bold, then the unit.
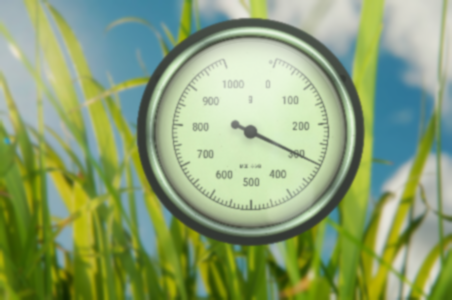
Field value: **300** g
